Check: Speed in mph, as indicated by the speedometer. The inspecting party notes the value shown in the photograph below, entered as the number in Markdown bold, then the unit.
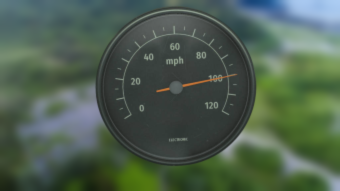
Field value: **100** mph
